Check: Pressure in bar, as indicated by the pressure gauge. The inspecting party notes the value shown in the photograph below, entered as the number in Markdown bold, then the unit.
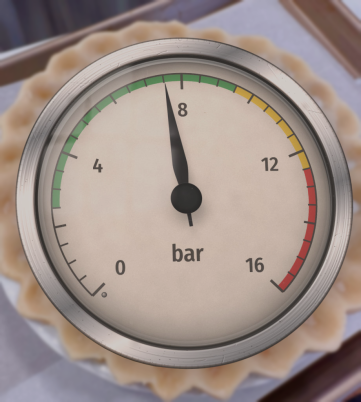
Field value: **7.5** bar
